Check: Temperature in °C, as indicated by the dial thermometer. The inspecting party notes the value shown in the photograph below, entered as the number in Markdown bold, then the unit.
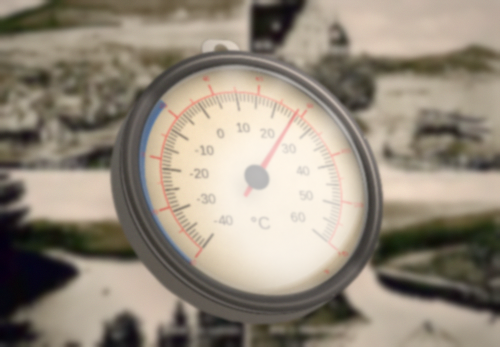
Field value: **25** °C
